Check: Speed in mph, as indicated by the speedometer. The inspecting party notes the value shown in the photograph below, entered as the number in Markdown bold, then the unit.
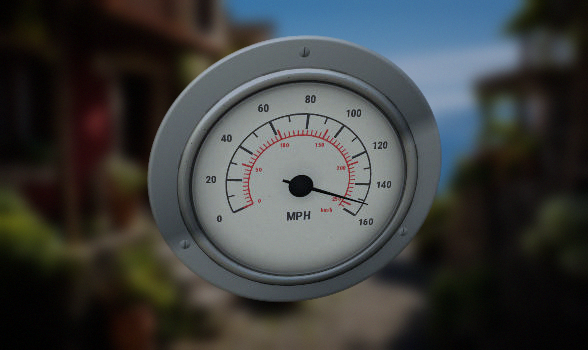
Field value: **150** mph
